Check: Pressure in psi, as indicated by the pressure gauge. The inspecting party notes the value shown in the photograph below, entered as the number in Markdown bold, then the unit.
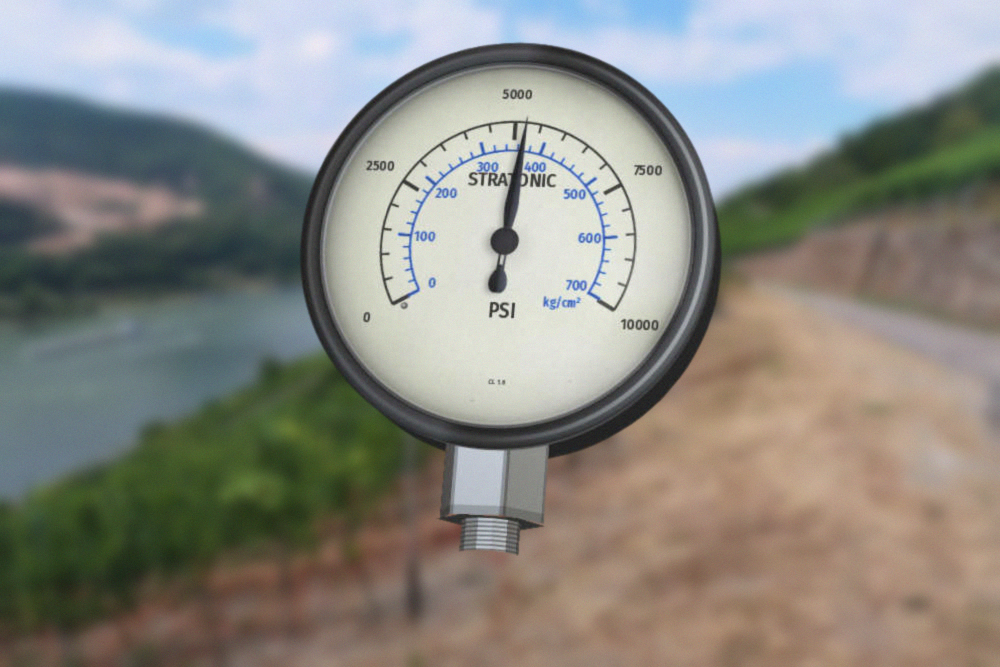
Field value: **5250** psi
